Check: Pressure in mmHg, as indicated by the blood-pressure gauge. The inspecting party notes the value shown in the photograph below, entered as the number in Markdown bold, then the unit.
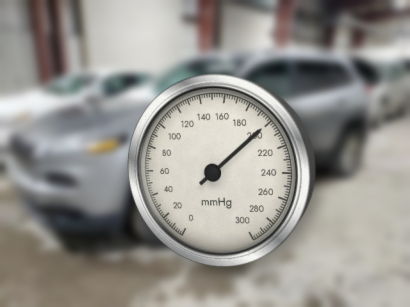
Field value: **200** mmHg
